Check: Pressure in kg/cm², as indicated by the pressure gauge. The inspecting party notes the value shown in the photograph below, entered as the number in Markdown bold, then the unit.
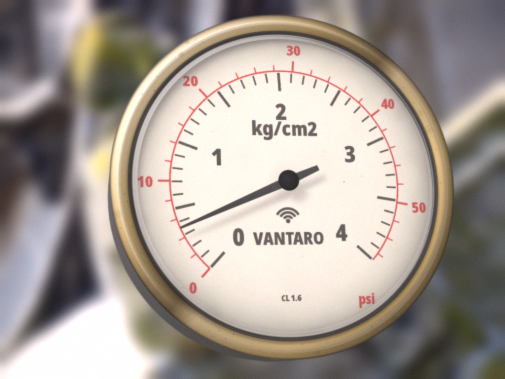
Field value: **0.35** kg/cm²
